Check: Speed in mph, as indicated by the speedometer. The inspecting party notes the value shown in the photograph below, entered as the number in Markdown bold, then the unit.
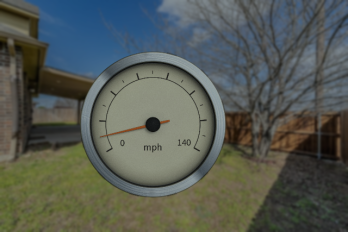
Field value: **10** mph
